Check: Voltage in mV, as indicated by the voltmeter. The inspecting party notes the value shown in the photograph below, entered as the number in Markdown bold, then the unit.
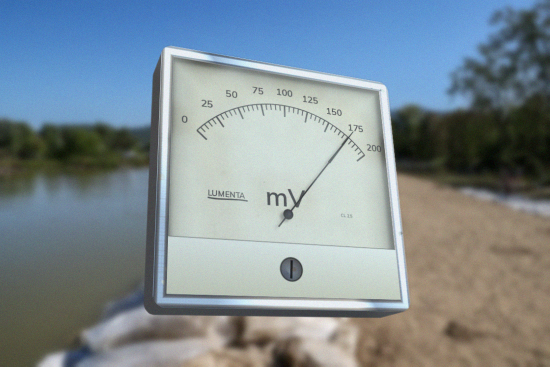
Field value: **175** mV
